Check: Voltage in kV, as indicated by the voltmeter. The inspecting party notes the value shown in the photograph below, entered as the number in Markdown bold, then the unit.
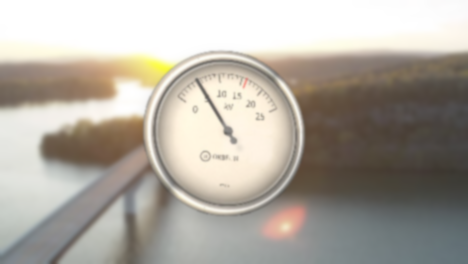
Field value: **5** kV
